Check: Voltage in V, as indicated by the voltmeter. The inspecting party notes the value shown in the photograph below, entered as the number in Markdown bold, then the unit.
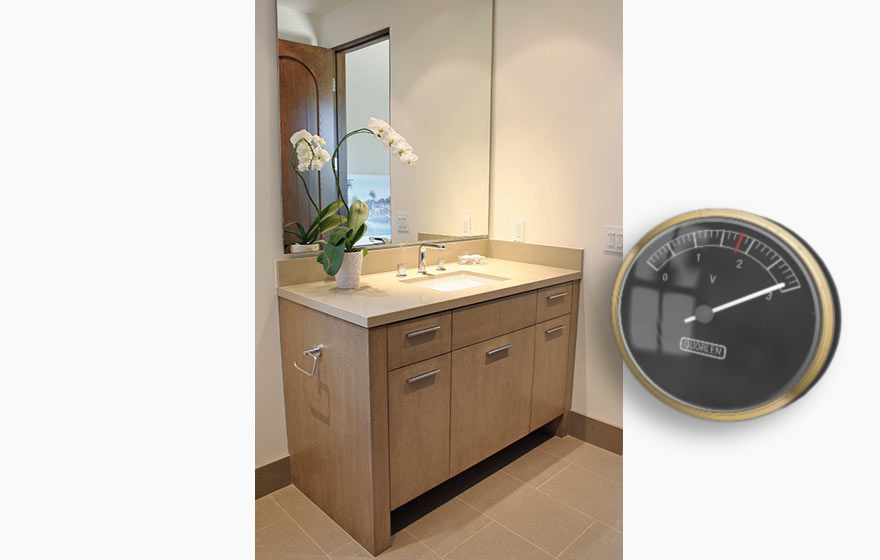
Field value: **2.9** V
